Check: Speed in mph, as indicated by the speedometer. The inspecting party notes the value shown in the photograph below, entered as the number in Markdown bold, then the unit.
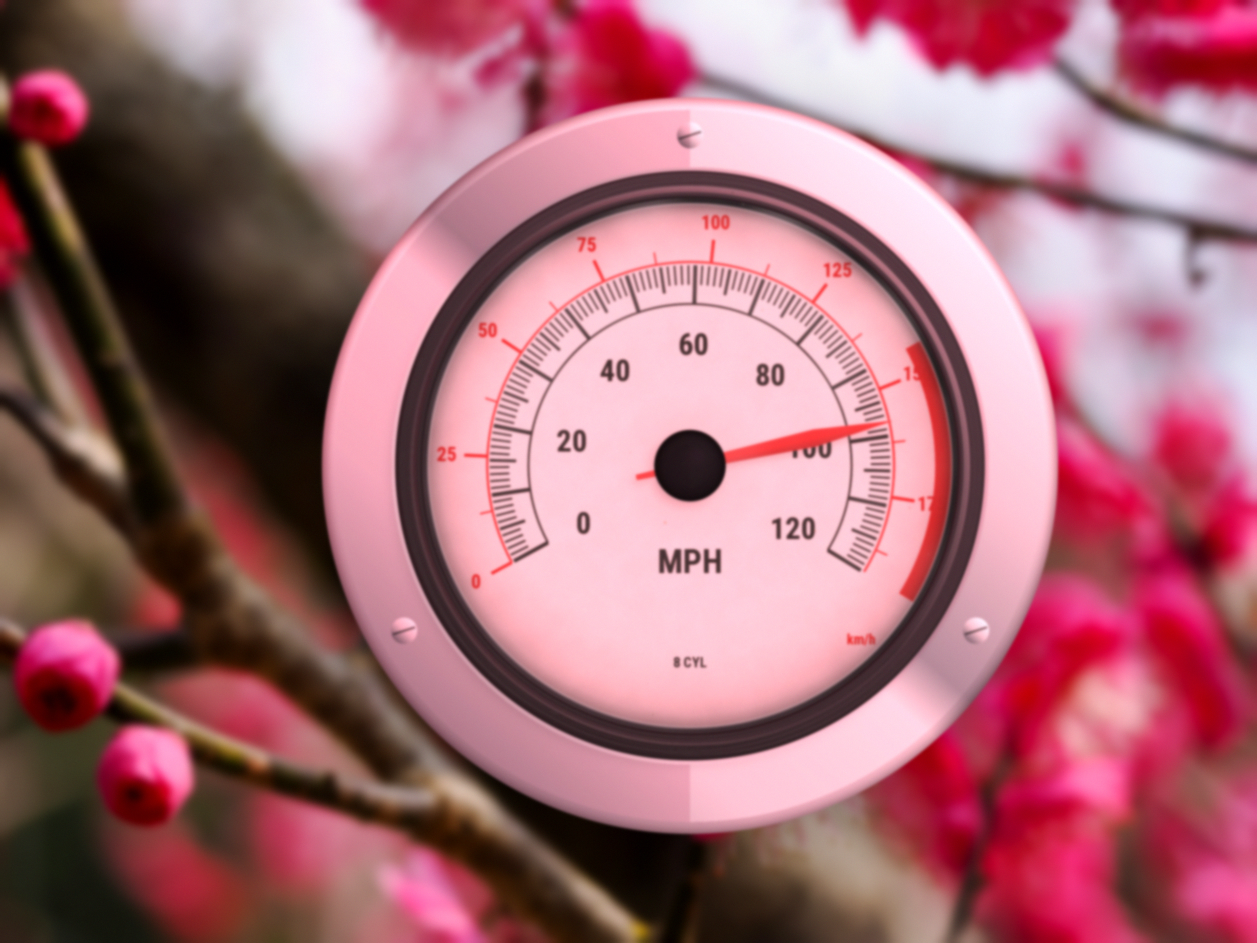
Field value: **98** mph
